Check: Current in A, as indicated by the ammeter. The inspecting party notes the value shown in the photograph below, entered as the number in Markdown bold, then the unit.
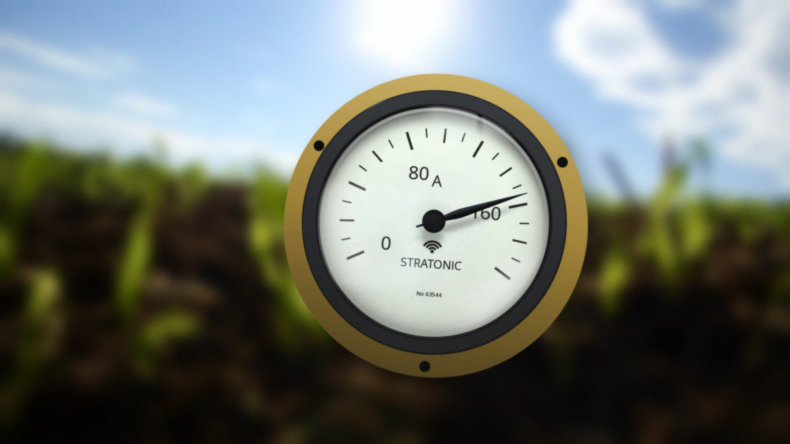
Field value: **155** A
